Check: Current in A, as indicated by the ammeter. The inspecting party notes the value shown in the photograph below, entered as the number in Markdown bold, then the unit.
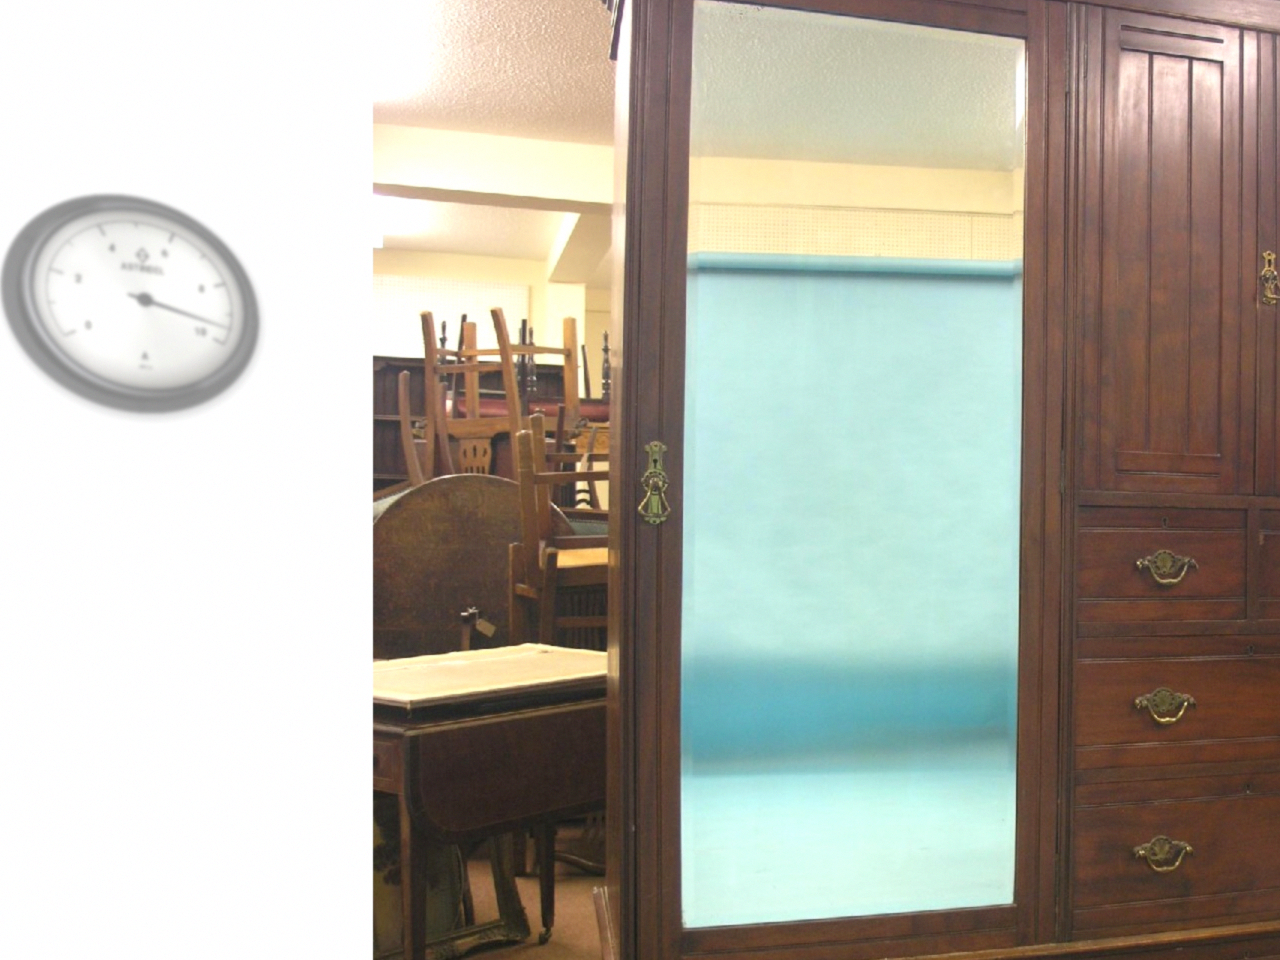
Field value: **9.5** A
